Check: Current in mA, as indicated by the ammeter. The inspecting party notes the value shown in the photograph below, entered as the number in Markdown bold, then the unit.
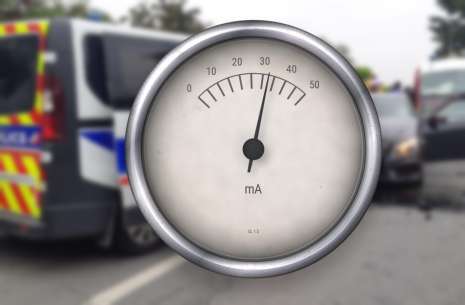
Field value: **32.5** mA
